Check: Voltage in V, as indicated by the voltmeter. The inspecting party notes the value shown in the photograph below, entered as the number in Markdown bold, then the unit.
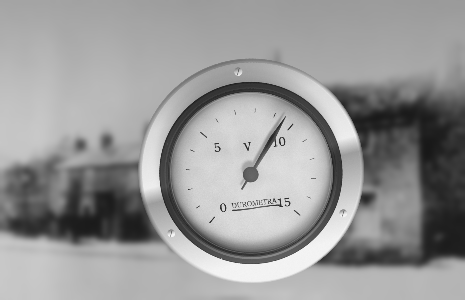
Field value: **9.5** V
